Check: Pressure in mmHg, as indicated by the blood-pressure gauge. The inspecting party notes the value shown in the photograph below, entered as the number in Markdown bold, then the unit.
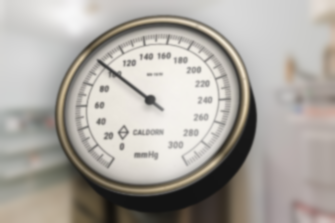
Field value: **100** mmHg
